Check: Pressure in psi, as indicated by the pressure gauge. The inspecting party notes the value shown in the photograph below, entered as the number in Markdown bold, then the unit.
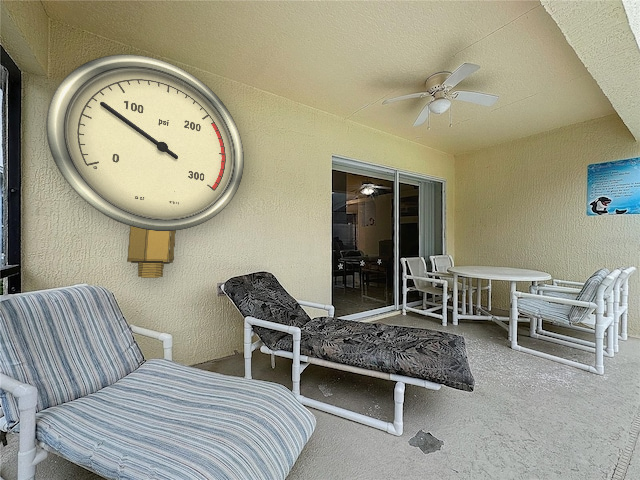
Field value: **70** psi
